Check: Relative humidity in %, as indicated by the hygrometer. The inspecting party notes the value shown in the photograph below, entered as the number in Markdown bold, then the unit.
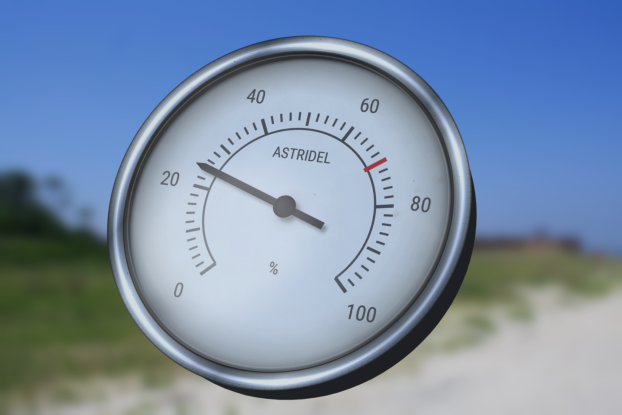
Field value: **24** %
